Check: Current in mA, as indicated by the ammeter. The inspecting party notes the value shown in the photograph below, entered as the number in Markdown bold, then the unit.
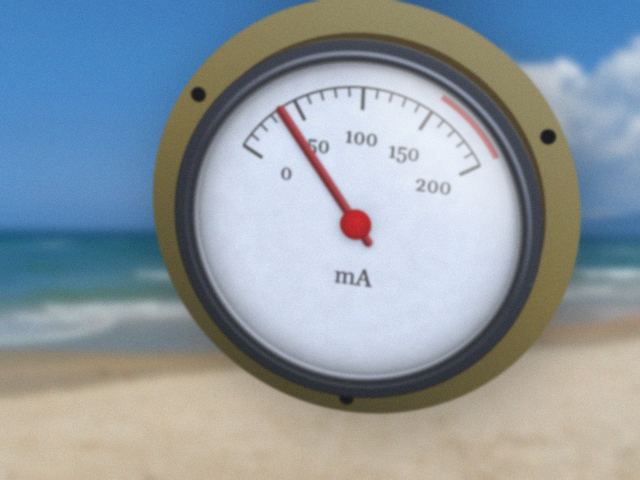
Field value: **40** mA
